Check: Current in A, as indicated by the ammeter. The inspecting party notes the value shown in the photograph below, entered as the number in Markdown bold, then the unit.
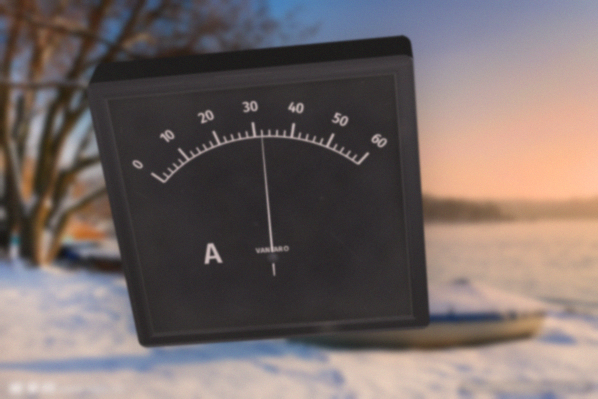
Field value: **32** A
